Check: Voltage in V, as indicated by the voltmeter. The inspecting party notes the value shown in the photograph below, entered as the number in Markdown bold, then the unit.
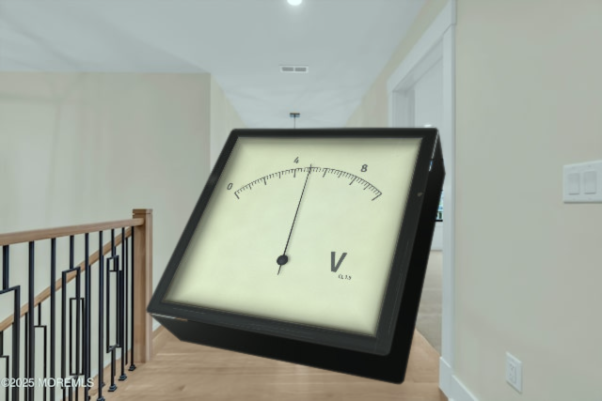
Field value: **5** V
